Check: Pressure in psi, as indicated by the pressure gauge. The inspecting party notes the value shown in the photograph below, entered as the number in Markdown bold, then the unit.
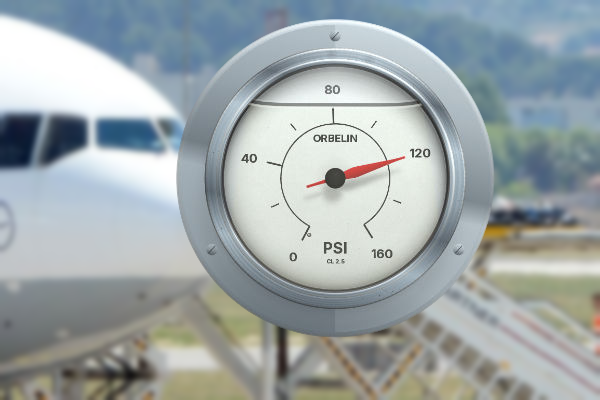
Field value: **120** psi
